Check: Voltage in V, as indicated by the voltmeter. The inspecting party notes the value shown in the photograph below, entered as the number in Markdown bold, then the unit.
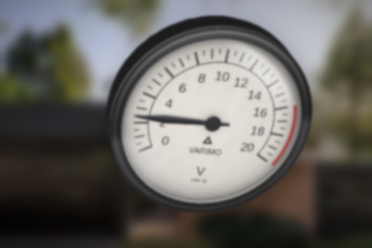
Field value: **2.5** V
